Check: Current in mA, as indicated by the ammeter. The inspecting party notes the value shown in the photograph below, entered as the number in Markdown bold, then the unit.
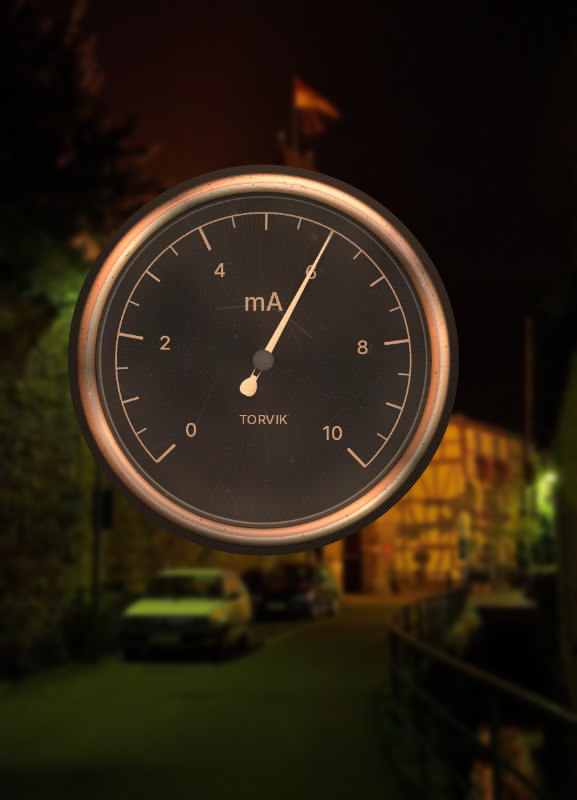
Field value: **6** mA
